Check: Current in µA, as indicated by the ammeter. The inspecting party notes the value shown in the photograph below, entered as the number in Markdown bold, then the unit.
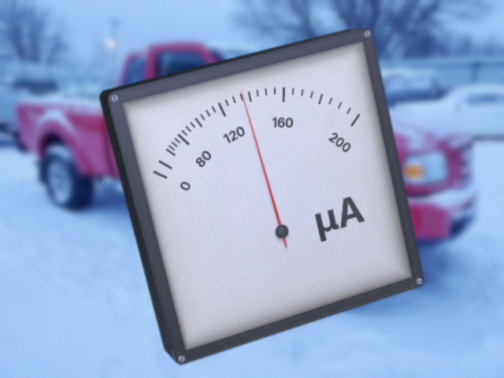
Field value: **135** µA
